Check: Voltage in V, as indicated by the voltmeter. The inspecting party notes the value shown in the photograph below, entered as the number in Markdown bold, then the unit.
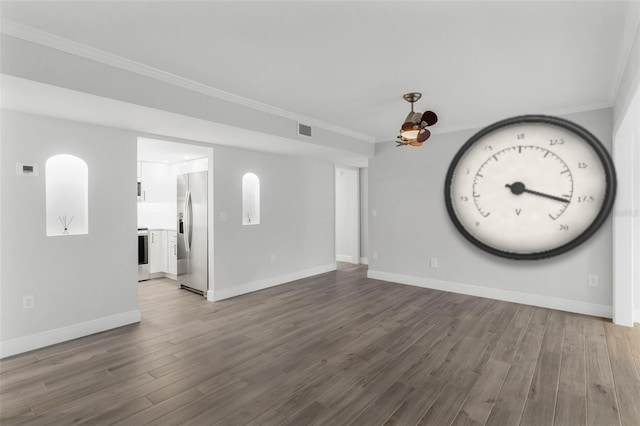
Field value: **18** V
